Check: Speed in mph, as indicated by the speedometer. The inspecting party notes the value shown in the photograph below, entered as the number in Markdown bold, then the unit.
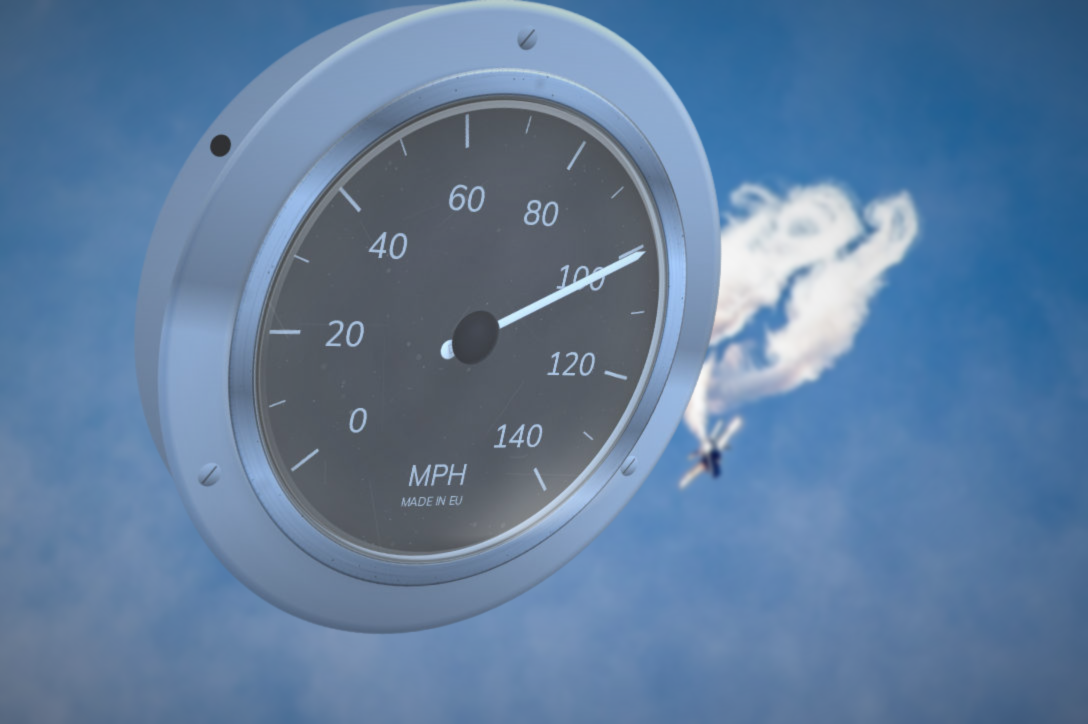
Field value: **100** mph
